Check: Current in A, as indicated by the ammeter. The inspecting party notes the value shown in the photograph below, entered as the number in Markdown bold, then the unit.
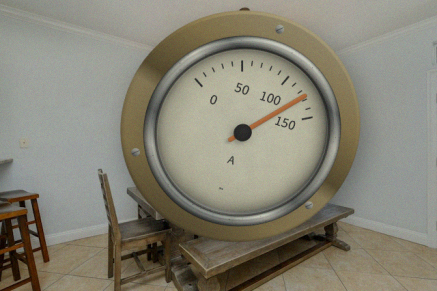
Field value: **125** A
